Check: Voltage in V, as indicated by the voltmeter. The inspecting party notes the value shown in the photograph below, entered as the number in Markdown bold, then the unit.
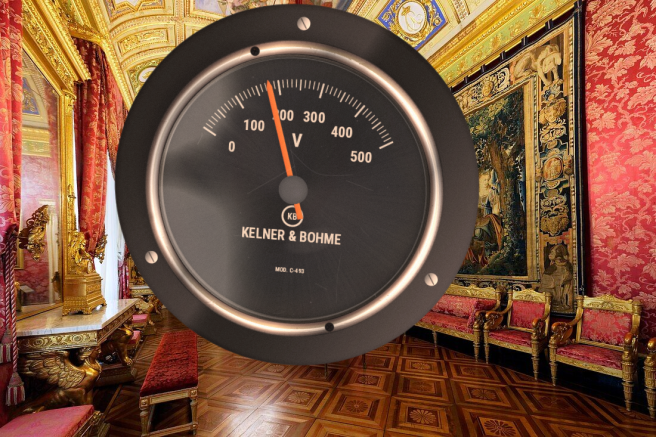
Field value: **180** V
